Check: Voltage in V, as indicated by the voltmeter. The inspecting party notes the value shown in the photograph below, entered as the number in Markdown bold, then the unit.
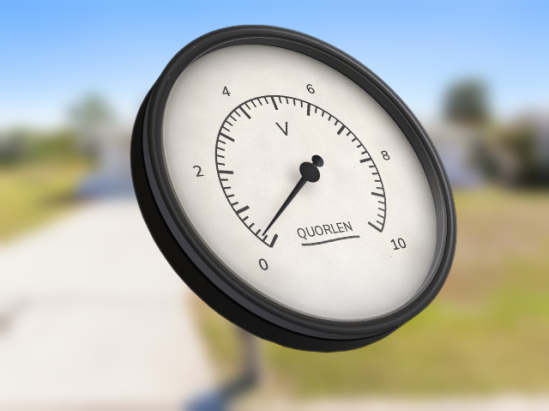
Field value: **0.3** V
